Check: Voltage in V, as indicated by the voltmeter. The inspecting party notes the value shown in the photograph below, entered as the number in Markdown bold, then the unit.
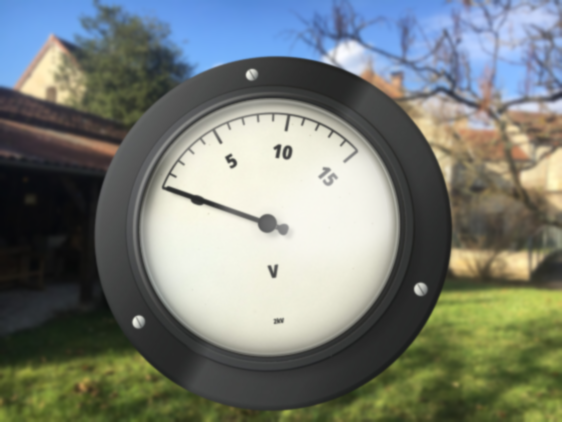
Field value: **0** V
